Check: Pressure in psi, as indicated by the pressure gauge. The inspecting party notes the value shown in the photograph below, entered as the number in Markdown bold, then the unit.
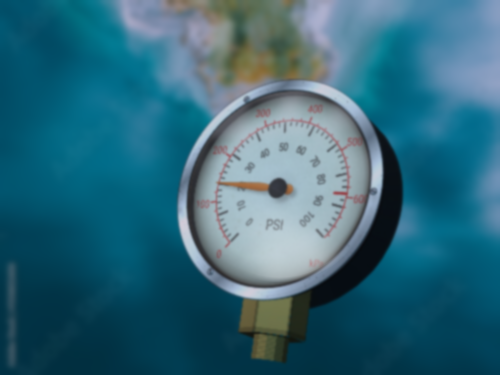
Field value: **20** psi
